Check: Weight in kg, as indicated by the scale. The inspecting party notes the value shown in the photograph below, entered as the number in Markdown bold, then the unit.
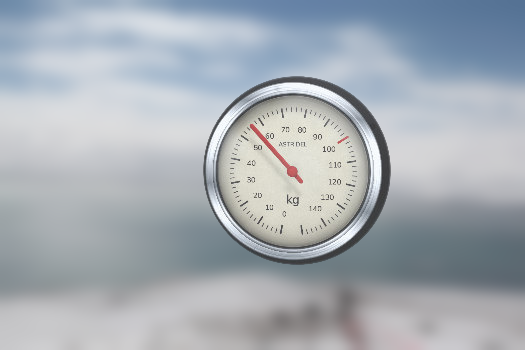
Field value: **56** kg
